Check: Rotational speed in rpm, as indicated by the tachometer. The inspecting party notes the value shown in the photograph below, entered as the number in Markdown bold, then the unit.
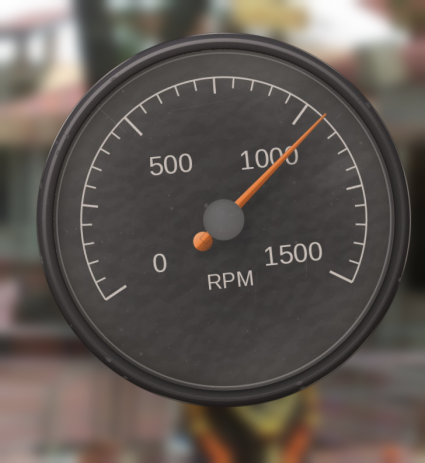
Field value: **1050** rpm
